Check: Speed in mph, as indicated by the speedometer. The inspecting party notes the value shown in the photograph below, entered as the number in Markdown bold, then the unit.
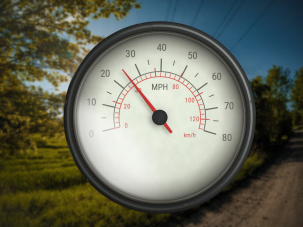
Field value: **25** mph
